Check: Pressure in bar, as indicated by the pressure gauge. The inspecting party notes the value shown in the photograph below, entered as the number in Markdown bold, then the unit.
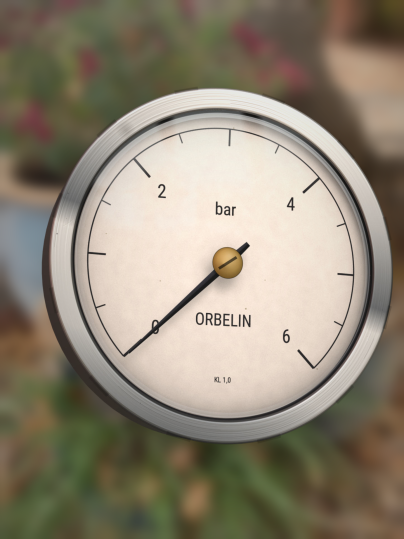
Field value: **0** bar
